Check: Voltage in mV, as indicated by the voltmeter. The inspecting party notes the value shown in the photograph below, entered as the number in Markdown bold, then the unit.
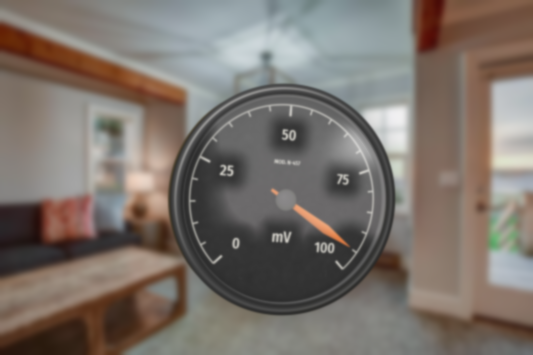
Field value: **95** mV
